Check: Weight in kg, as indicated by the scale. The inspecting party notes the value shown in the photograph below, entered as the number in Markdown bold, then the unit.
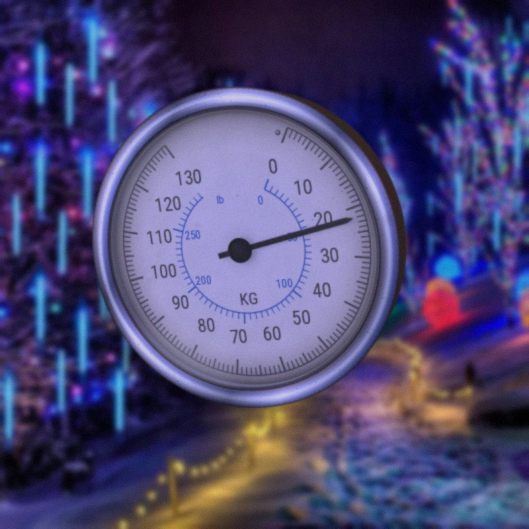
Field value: **22** kg
